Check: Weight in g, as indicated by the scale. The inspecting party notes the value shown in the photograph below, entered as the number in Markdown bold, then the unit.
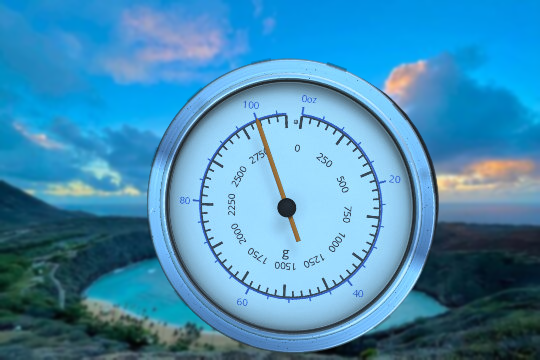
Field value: **2850** g
